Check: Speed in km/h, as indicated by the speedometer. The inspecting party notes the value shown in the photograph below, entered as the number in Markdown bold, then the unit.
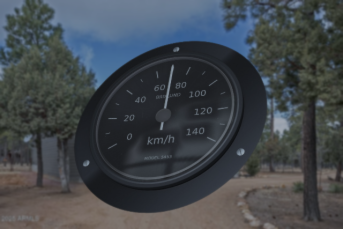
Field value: **70** km/h
